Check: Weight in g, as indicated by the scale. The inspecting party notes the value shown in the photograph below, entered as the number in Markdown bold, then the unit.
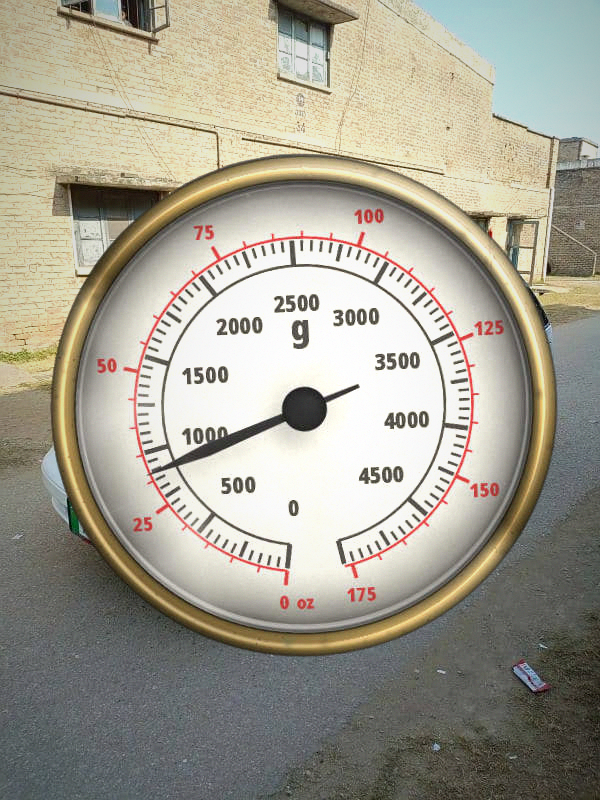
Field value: **900** g
